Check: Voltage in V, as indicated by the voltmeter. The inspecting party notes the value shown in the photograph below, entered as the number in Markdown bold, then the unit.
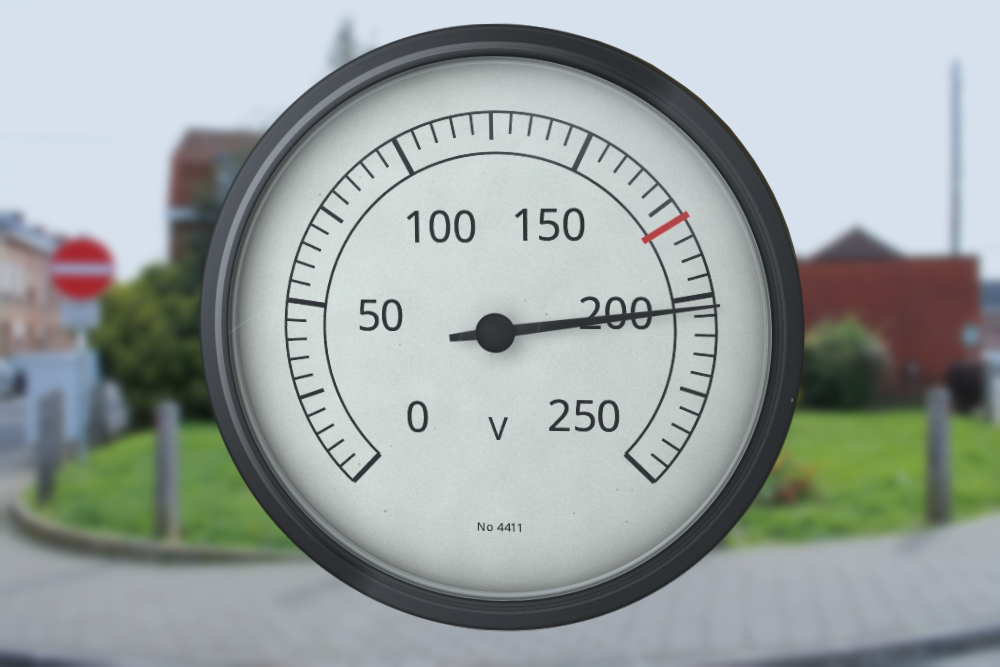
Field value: **202.5** V
